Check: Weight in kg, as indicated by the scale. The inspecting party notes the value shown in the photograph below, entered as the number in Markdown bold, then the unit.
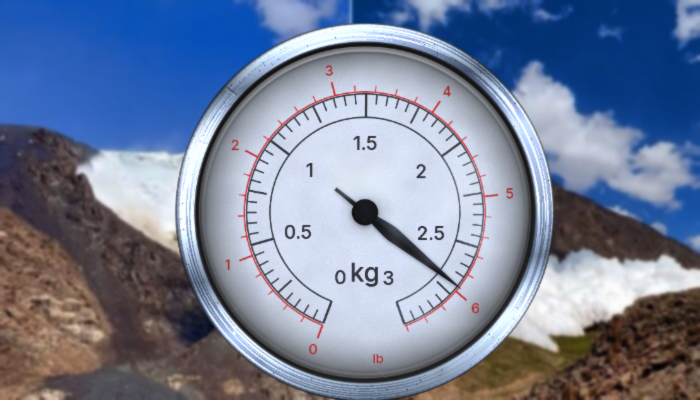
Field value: **2.7** kg
